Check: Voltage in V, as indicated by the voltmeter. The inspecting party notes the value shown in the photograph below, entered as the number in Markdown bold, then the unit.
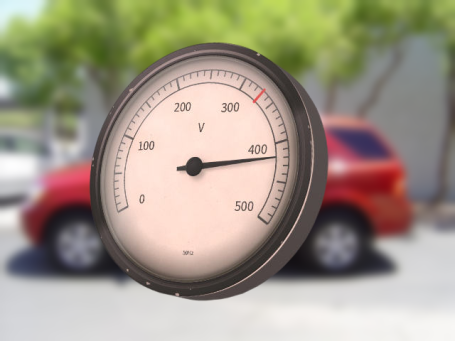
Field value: **420** V
